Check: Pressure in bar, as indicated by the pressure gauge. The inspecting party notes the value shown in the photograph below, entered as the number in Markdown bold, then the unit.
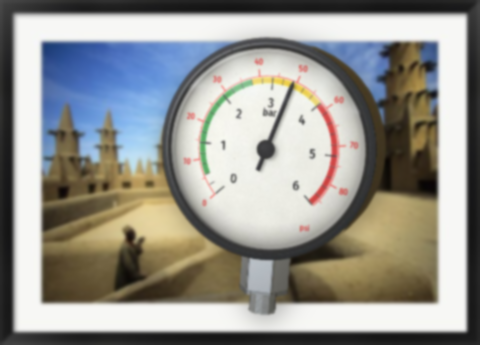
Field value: **3.4** bar
